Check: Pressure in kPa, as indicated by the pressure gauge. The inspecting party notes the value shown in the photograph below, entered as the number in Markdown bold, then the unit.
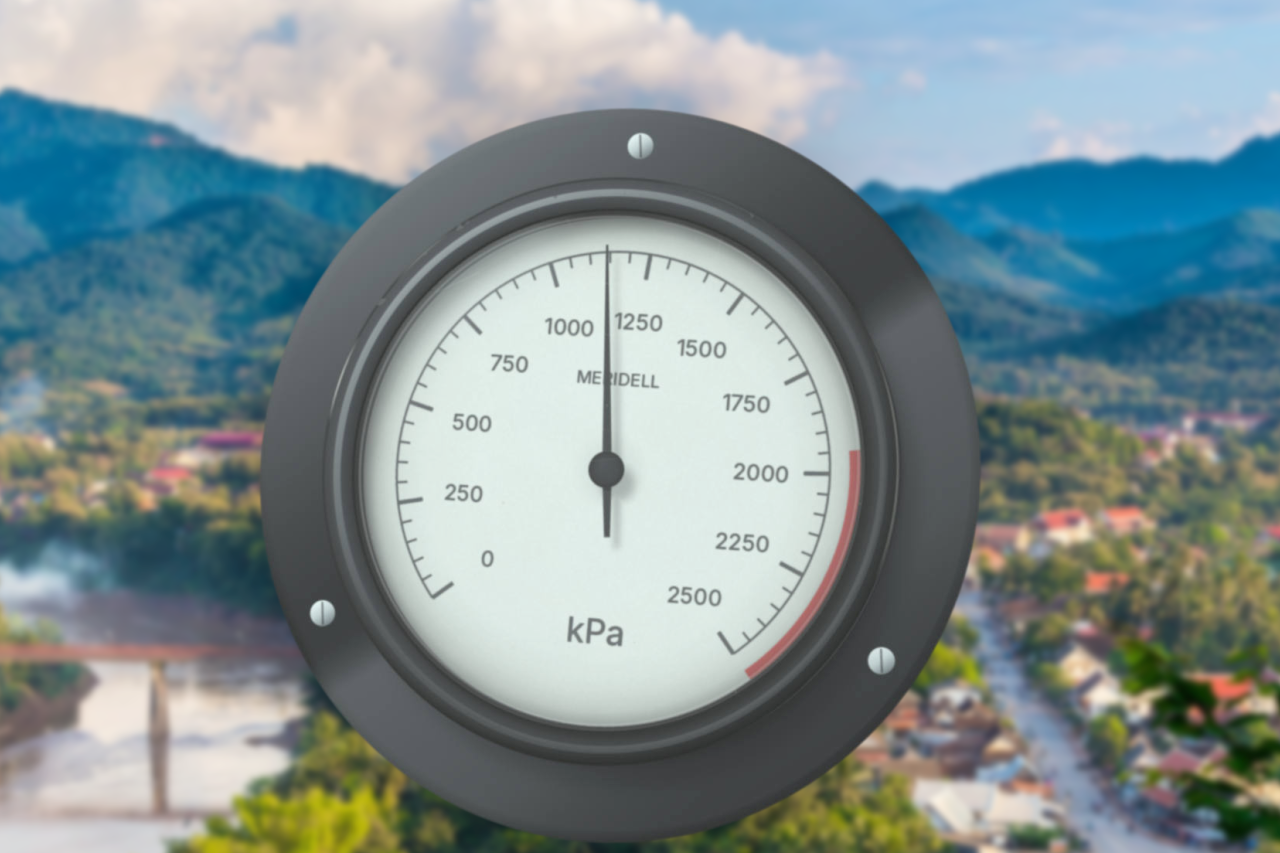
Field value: **1150** kPa
